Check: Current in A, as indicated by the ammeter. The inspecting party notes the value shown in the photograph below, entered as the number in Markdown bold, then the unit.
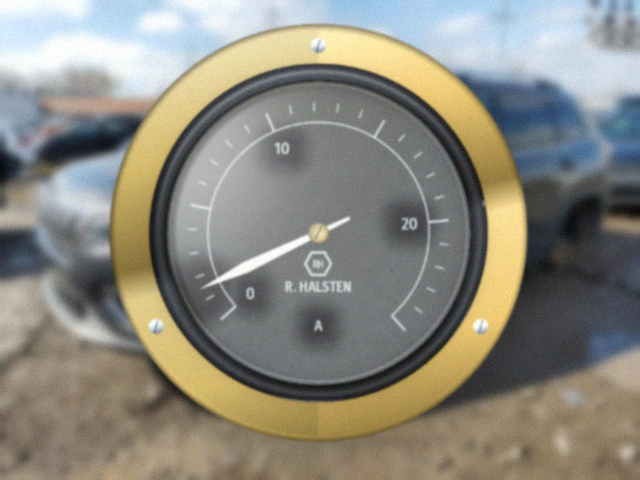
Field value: **1.5** A
